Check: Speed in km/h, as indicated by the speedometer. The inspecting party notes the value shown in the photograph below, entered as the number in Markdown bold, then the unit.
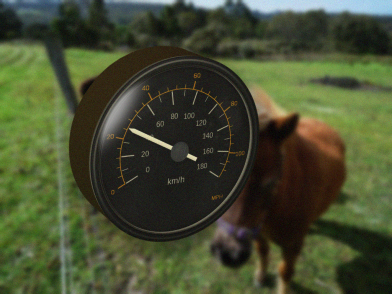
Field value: **40** km/h
